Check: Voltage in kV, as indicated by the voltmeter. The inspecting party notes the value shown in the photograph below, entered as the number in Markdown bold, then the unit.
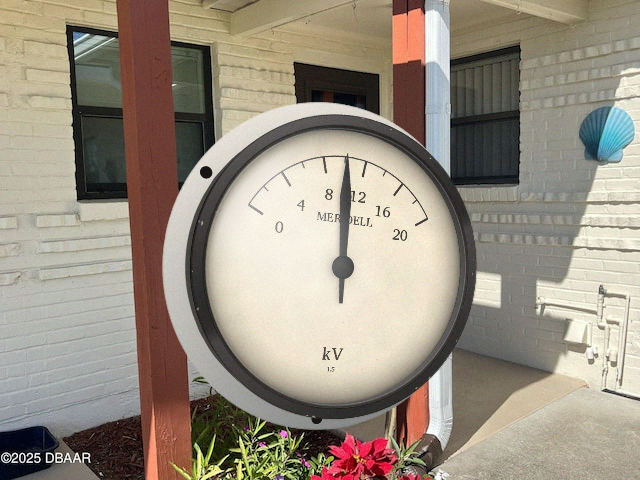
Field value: **10** kV
